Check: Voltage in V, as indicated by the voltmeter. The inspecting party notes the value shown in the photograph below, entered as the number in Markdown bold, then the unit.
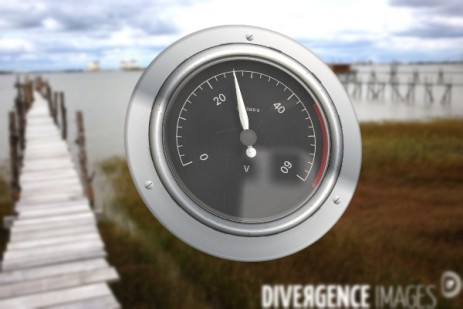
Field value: **26** V
